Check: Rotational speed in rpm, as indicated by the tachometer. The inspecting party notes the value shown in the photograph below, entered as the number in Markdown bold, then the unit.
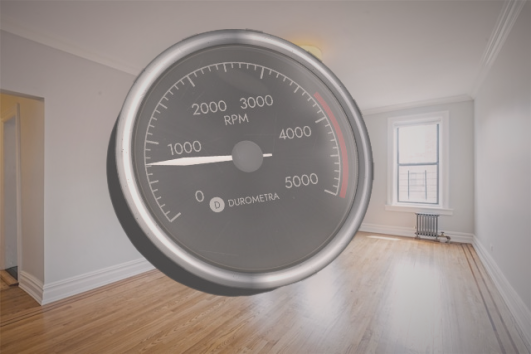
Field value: **700** rpm
